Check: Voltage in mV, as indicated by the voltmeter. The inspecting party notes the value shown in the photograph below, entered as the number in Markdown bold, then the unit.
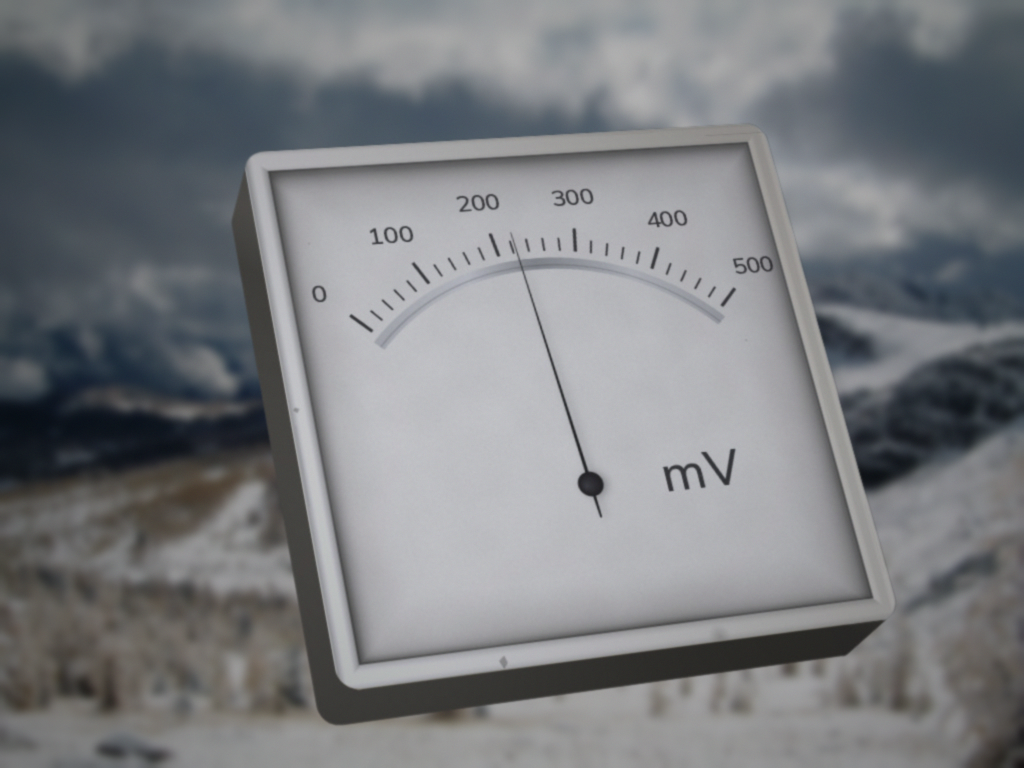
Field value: **220** mV
